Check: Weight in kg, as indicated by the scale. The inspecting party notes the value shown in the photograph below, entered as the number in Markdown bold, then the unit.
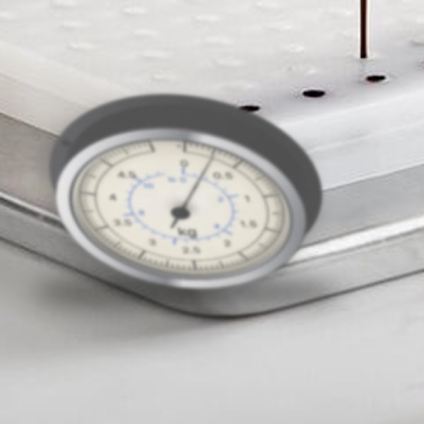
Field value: **0.25** kg
